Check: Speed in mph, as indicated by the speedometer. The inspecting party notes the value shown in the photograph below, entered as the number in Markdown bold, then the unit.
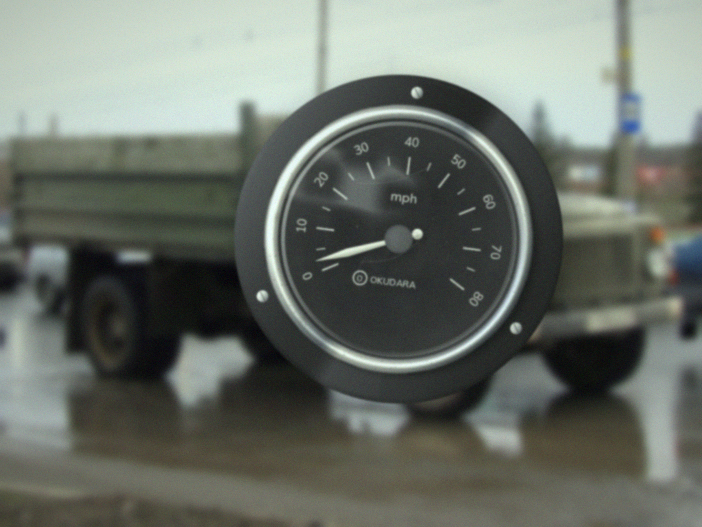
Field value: **2.5** mph
